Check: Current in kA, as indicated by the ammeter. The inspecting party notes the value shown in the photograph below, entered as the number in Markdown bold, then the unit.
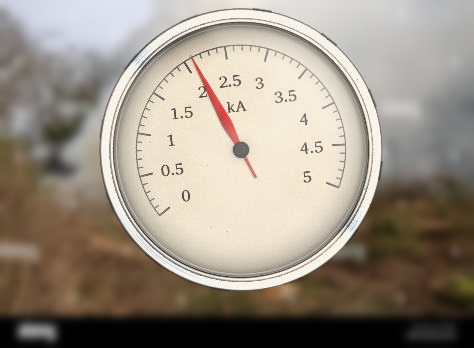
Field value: **2.1** kA
